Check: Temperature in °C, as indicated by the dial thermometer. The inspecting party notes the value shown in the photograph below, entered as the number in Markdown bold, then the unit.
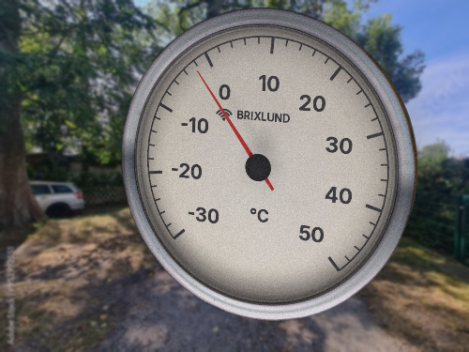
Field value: **-2** °C
